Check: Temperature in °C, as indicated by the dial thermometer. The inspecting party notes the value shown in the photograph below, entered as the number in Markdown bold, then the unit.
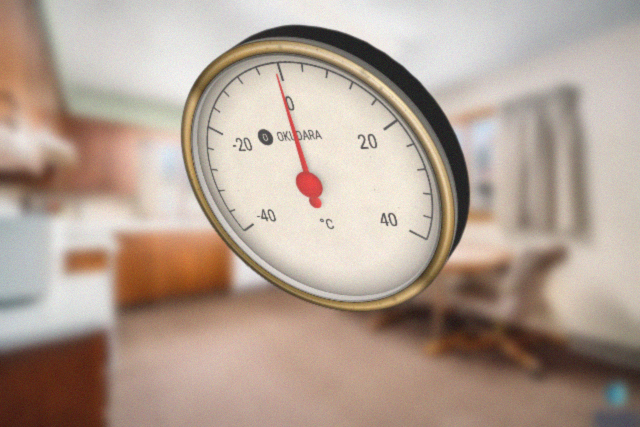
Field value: **0** °C
